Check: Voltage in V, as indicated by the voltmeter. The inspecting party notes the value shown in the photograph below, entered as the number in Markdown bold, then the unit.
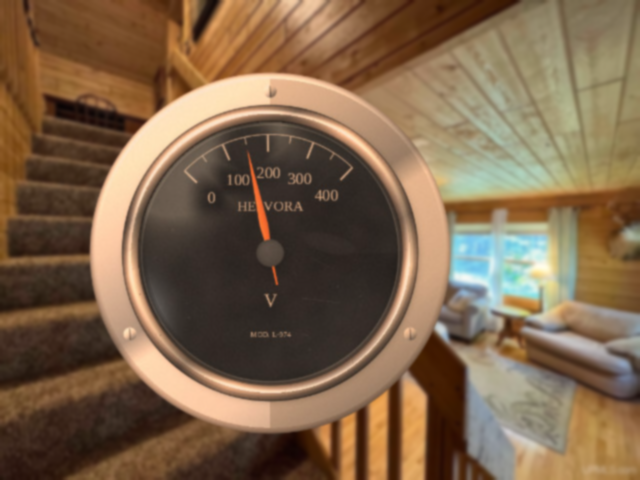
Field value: **150** V
